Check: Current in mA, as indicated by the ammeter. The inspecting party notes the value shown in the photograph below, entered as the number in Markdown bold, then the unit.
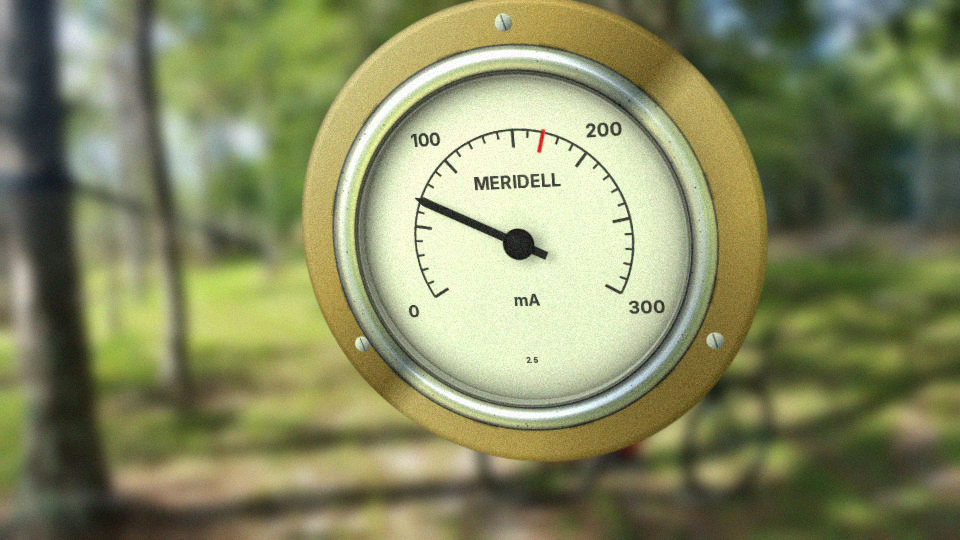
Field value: **70** mA
